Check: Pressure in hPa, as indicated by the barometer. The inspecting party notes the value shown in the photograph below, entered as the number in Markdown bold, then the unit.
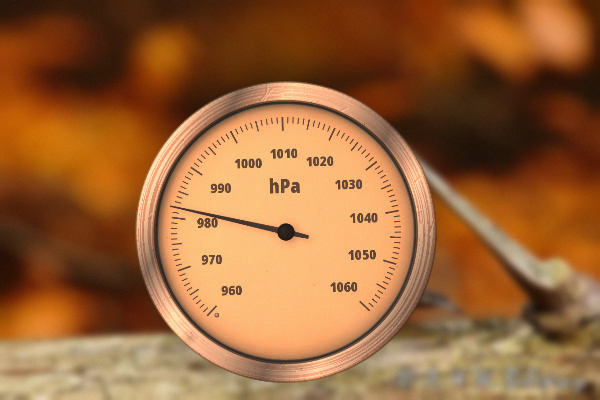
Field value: **982** hPa
